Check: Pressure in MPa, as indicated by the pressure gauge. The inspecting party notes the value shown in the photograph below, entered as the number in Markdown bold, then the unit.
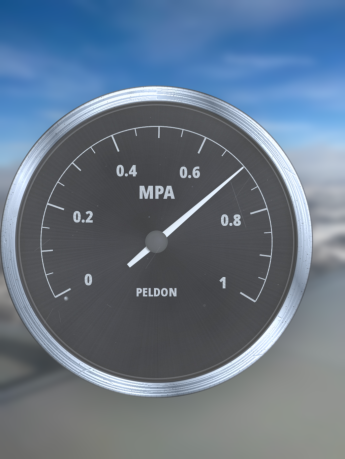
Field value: **0.7** MPa
